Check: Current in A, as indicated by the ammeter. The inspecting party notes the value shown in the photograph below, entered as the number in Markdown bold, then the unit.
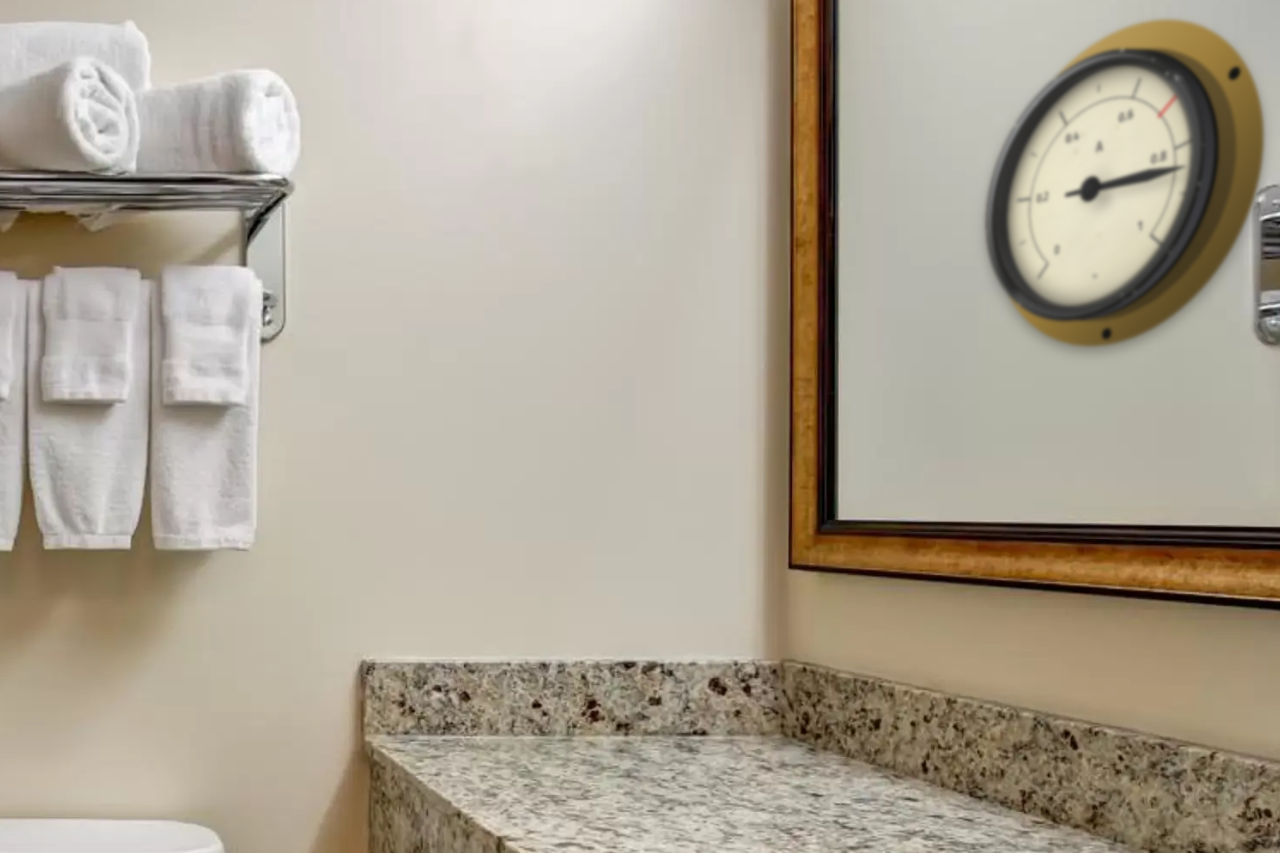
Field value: **0.85** A
